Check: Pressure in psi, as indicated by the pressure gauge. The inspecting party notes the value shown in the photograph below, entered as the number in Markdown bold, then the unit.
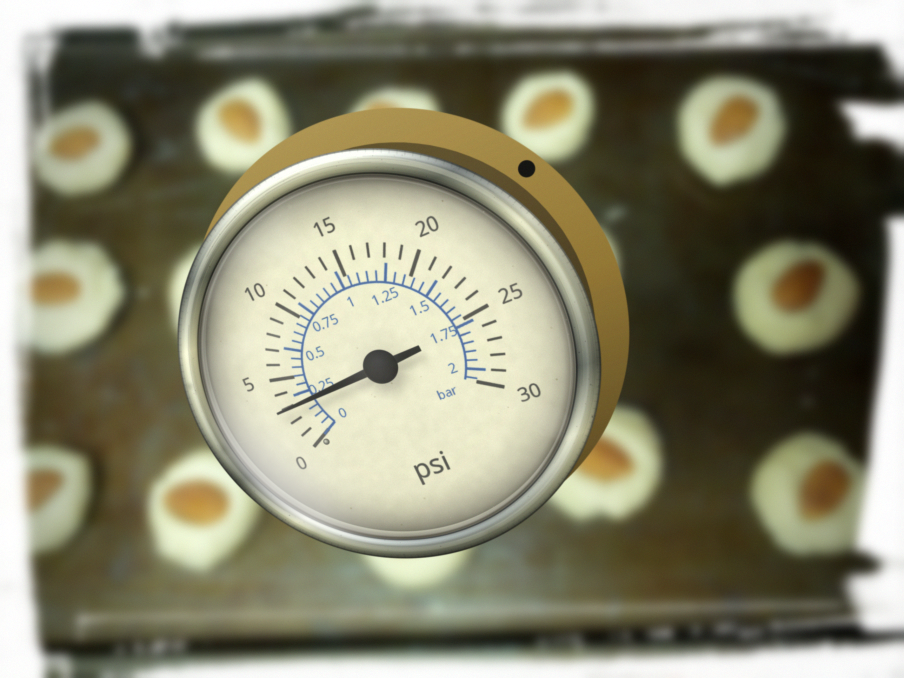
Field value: **3** psi
